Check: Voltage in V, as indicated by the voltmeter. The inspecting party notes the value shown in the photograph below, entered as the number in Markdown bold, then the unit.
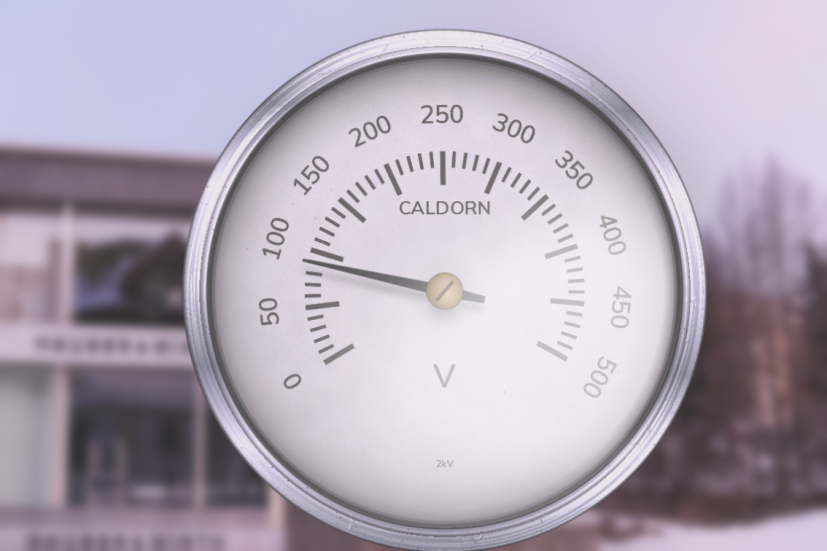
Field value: **90** V
